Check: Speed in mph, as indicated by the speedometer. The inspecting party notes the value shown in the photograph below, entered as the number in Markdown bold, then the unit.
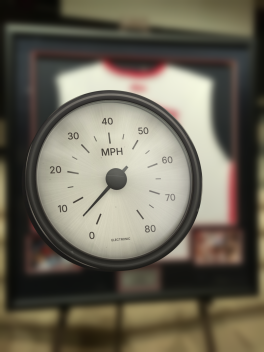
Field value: **5** mph
